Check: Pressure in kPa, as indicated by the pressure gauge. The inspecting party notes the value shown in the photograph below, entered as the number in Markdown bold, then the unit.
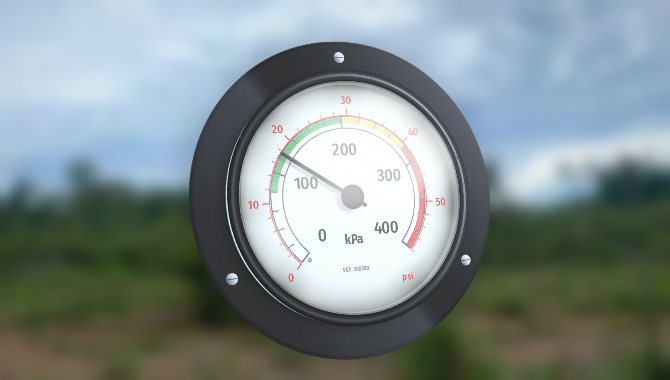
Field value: **120** kPa
